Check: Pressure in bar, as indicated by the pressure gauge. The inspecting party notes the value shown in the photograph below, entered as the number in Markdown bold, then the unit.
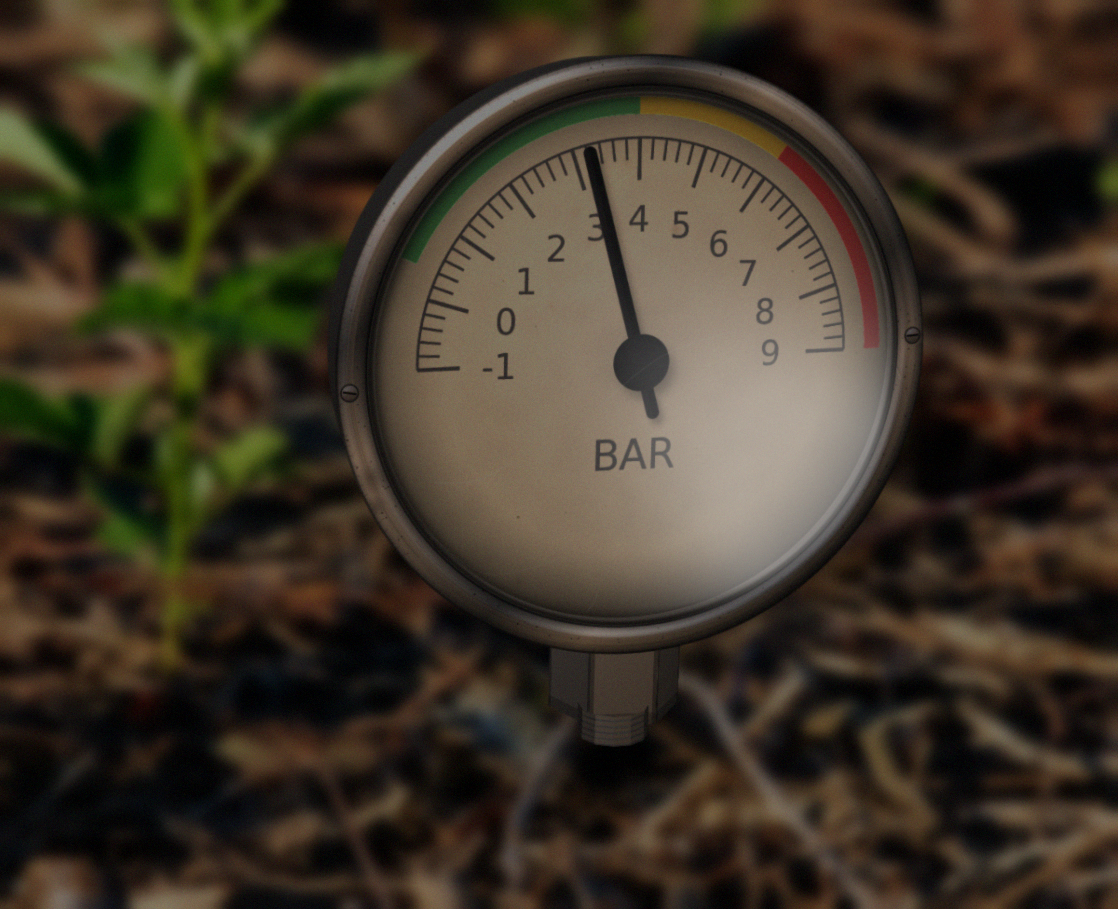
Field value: **3.2** bar
